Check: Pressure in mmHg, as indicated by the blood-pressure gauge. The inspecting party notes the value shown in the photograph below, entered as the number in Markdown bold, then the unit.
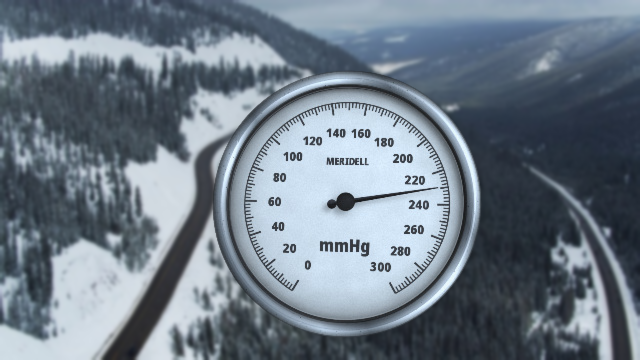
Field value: **230** mmHg
